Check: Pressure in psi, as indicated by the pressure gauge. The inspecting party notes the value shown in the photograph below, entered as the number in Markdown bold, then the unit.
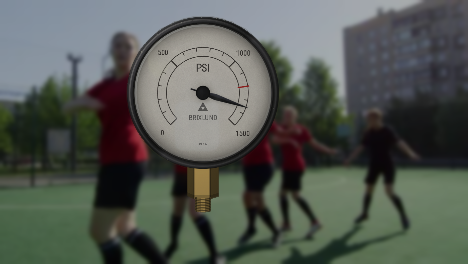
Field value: **1350** psi
